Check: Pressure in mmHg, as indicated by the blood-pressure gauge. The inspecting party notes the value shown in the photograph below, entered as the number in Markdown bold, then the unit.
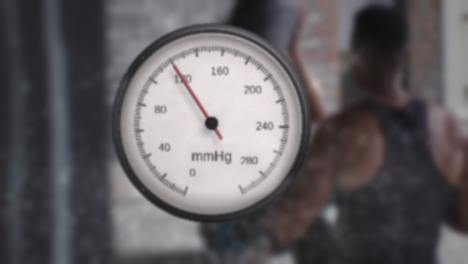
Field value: **120** mmHg
